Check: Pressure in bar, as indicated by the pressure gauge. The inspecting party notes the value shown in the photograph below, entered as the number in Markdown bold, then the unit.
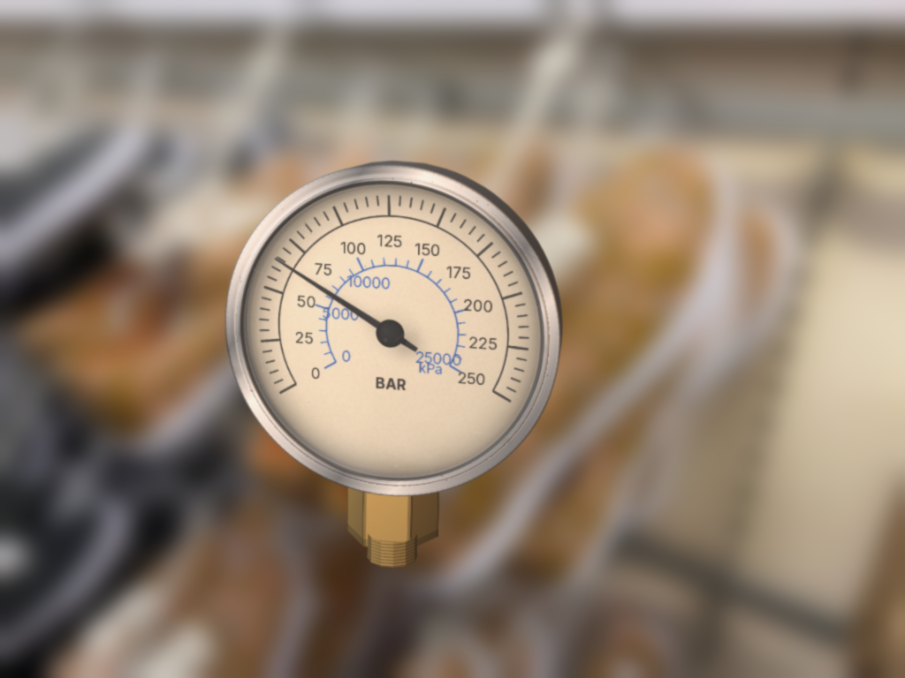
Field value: **65** bar
